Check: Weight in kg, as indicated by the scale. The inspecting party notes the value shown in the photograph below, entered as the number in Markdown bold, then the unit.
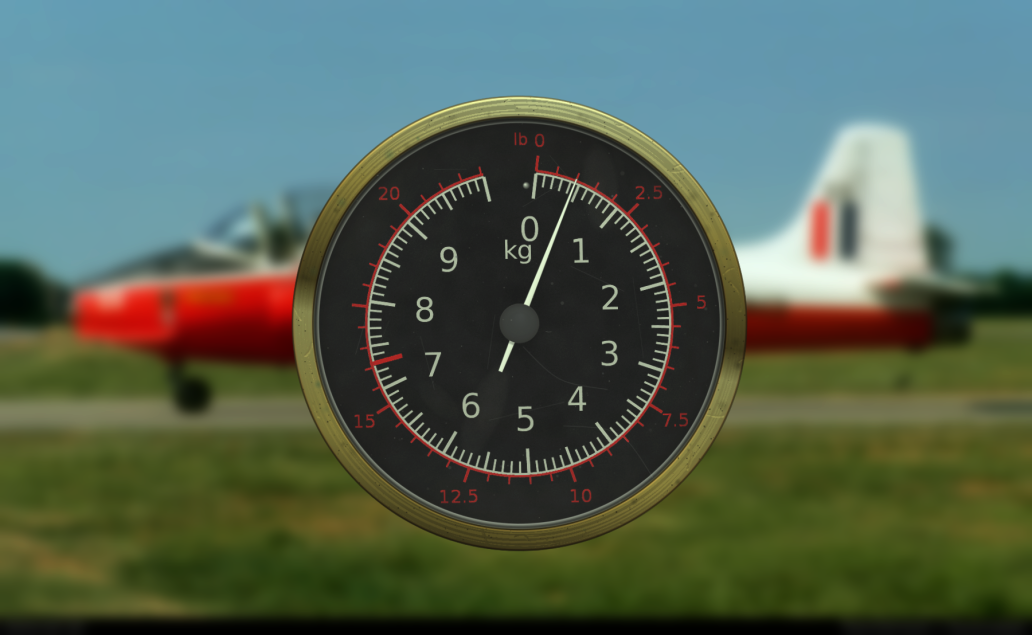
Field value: **0.45** kg
